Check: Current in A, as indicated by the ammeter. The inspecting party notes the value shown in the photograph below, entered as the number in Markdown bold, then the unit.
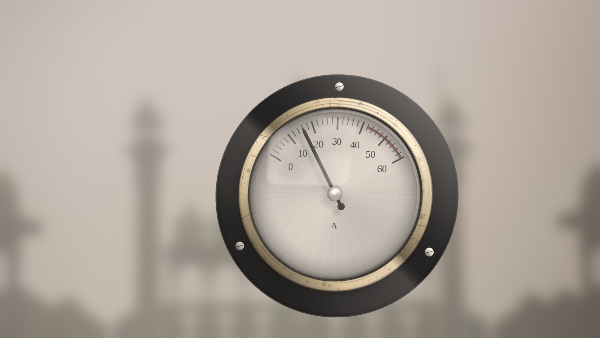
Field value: **16** A
